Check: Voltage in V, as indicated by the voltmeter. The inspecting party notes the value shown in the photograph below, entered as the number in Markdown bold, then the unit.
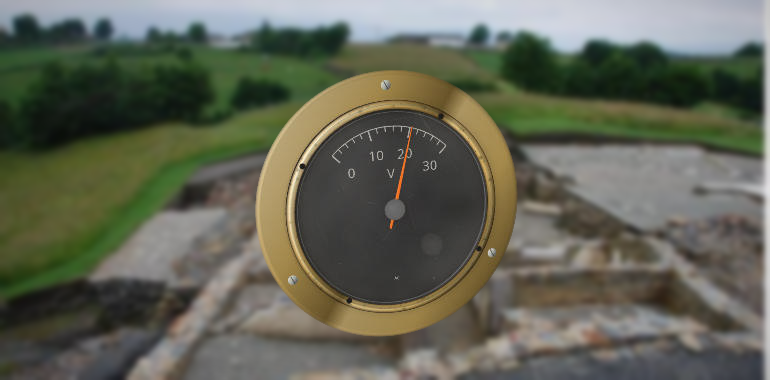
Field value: **20** V
